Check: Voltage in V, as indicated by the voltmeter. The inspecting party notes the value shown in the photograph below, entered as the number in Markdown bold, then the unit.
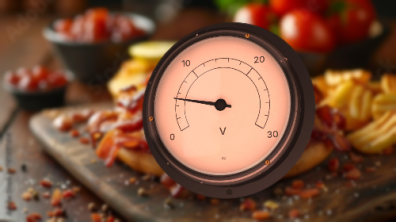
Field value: **5** V
